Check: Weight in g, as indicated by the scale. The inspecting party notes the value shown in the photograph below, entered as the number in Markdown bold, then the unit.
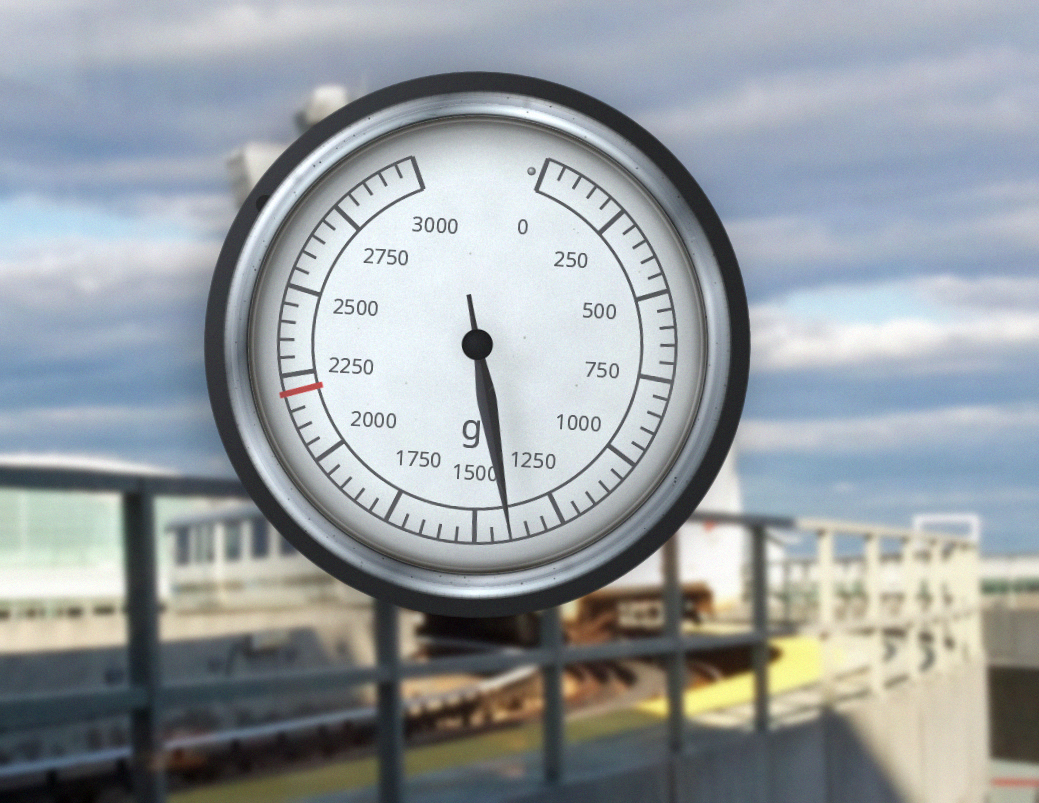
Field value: **1400** g
